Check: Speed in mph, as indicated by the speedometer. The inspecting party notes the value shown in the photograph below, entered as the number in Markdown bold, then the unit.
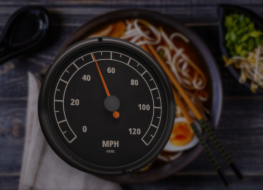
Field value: **50** mph
